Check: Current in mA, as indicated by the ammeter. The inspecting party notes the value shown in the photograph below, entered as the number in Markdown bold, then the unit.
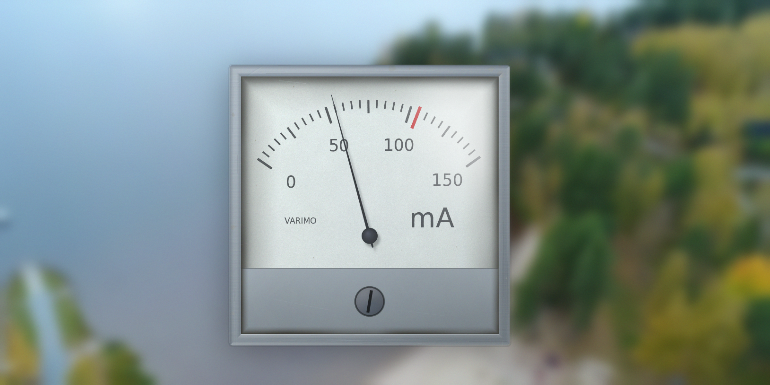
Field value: **55** mA
